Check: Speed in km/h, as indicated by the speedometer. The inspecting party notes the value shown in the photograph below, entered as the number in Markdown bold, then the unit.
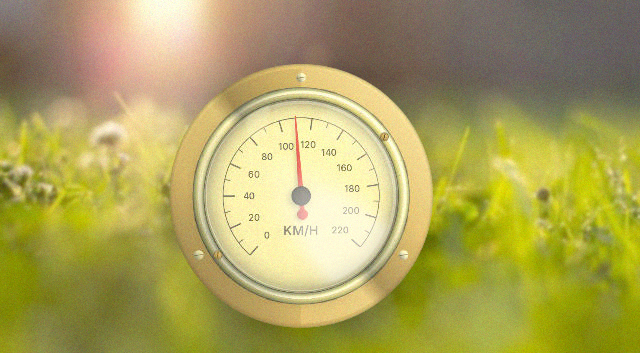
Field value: **110** km/h
